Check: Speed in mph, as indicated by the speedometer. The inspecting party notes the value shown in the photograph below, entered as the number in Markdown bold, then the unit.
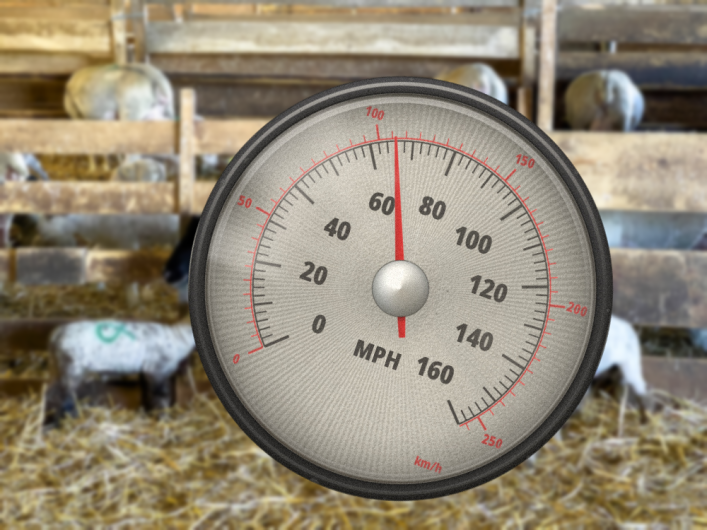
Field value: **66** mph
